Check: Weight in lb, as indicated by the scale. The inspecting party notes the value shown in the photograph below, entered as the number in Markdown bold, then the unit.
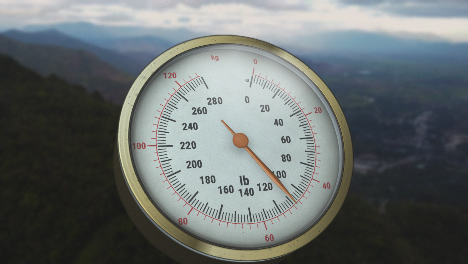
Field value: **110** lb
